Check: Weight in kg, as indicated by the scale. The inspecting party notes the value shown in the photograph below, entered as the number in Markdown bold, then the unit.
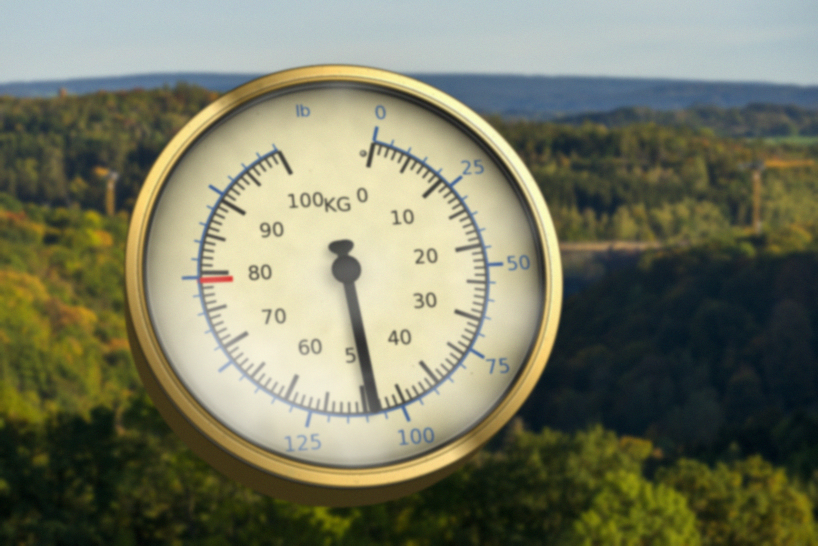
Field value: **49** kg
